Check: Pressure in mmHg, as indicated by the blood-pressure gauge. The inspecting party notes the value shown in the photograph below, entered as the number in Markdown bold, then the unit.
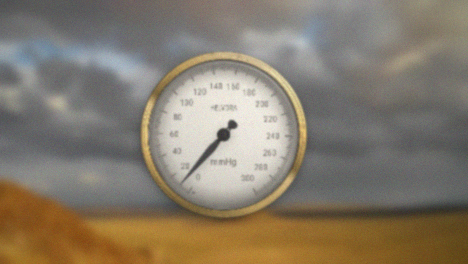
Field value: **10** mmHg
